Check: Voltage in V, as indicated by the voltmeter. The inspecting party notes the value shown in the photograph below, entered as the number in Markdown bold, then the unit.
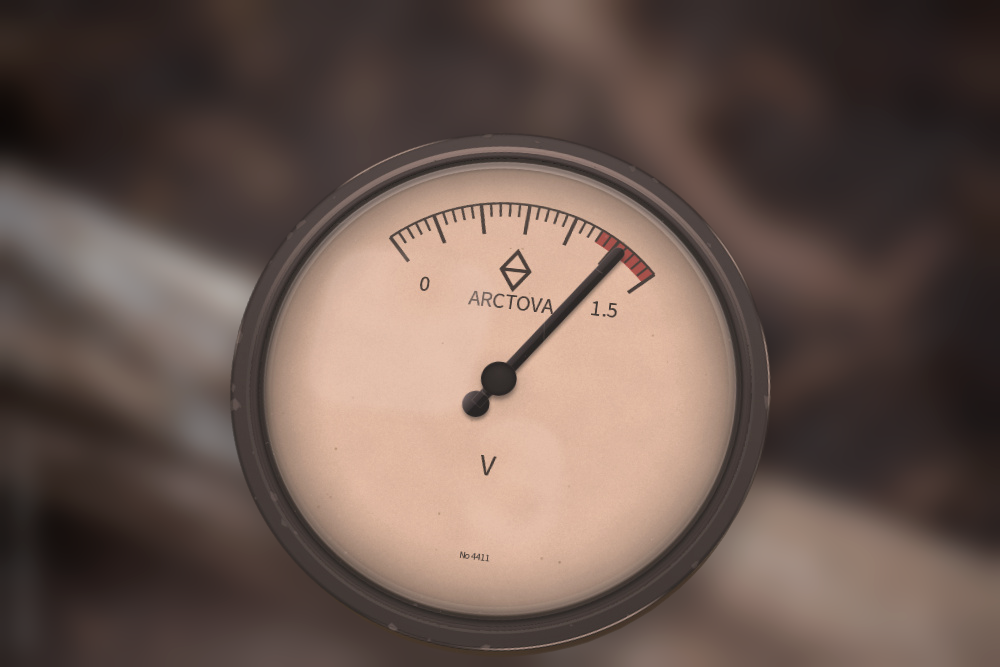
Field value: **1.3** V
